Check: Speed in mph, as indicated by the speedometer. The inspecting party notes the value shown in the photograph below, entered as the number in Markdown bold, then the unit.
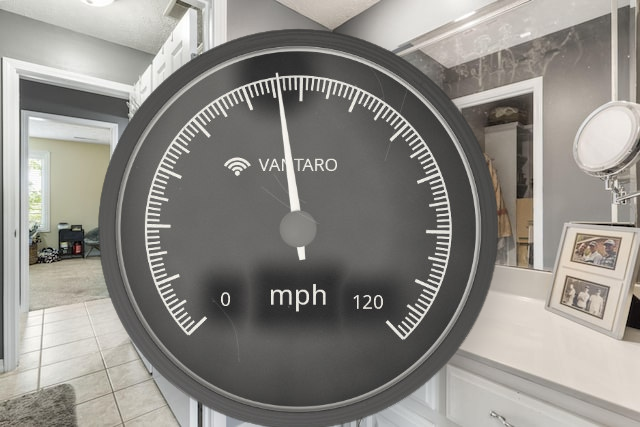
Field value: **56** mph
